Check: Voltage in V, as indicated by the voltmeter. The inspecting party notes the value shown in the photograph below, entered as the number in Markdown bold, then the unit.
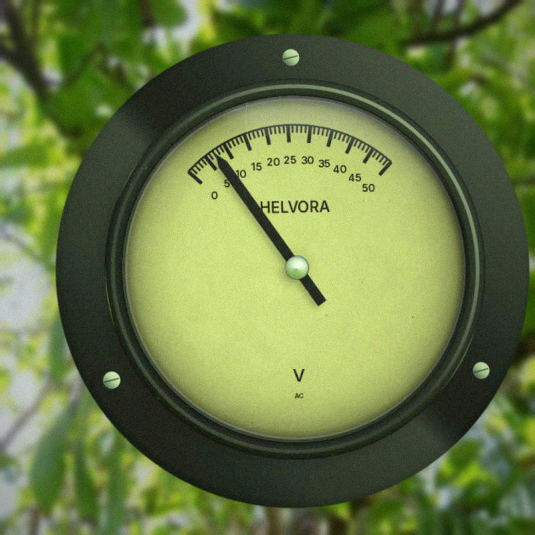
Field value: **7** V
